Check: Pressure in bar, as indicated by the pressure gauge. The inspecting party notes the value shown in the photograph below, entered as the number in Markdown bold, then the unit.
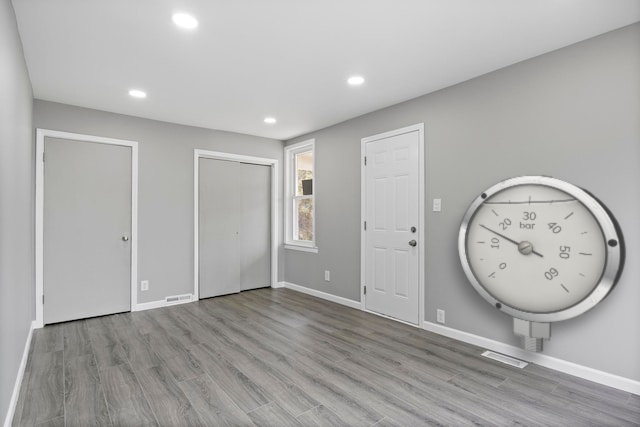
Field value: **15** bar
